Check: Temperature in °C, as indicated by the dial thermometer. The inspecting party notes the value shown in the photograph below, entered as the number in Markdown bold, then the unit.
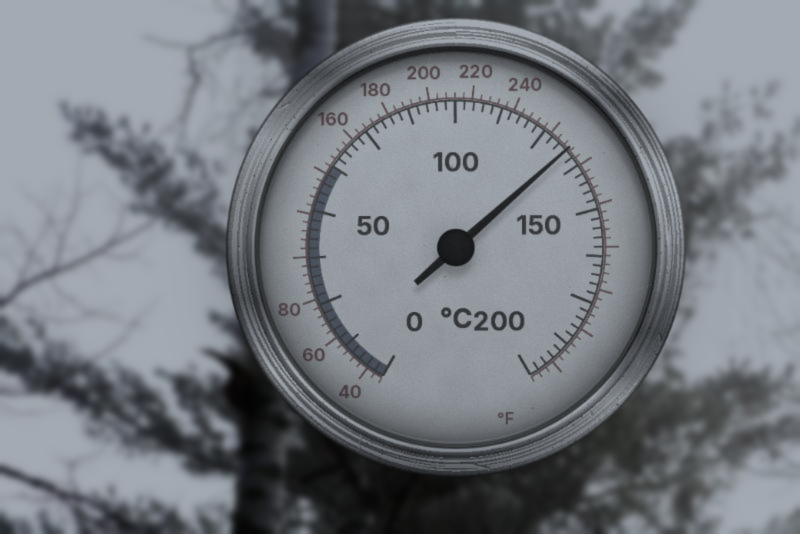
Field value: **132.5** °C
